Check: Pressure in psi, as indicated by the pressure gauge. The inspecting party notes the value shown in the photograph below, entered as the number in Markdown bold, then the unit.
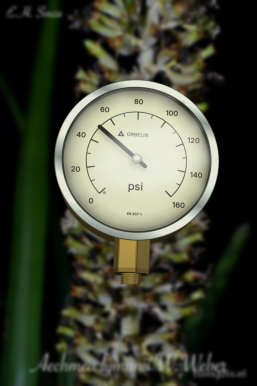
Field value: **50** psi
